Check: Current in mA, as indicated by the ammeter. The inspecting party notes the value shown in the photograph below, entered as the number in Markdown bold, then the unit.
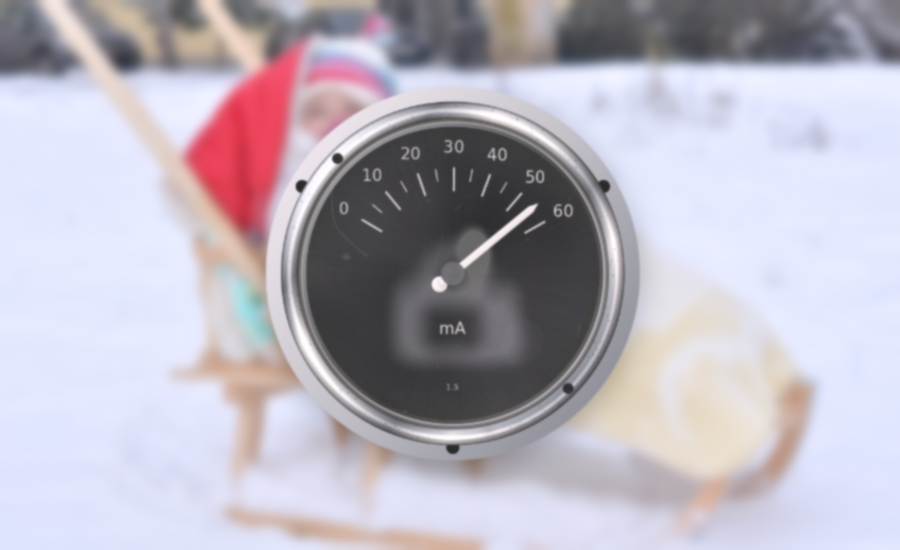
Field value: **55** mA
